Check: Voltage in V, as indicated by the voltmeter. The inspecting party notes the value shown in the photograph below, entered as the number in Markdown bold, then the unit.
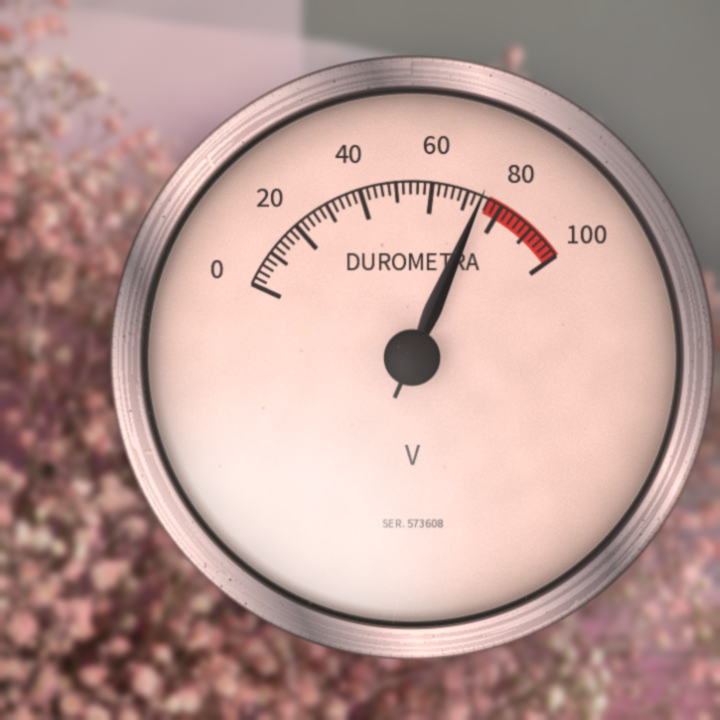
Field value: **74** V
